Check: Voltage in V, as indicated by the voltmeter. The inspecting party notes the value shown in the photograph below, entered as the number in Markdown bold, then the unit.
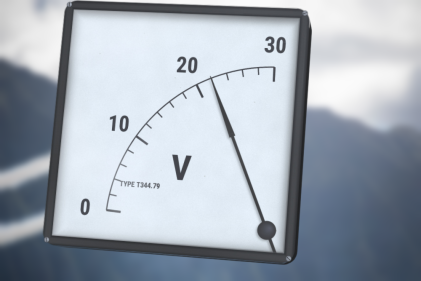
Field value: **22** V
